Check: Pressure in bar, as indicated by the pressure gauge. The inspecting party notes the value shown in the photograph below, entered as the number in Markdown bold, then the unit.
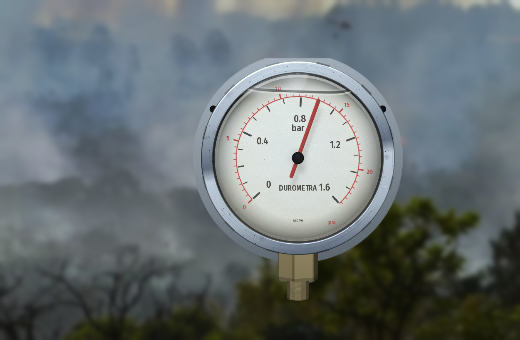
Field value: **0.9** bar
